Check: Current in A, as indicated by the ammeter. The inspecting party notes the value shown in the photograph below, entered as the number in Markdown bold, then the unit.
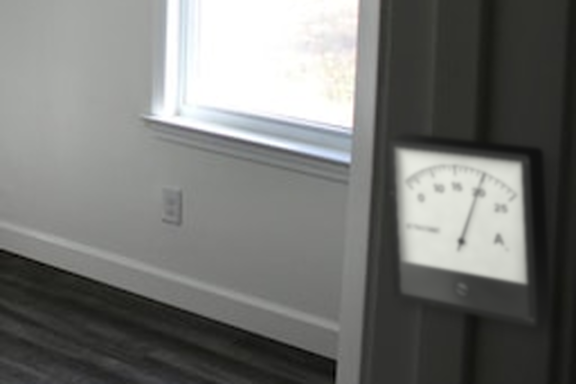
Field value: **20** A
